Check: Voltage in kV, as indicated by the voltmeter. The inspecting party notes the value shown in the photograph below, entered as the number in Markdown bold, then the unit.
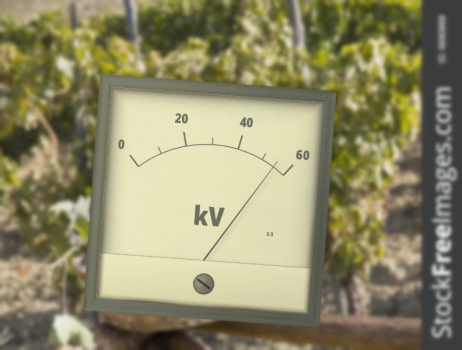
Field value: **55** kV
